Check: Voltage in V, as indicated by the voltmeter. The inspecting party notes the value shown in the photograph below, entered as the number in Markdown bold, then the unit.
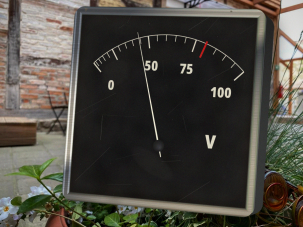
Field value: **45** V
